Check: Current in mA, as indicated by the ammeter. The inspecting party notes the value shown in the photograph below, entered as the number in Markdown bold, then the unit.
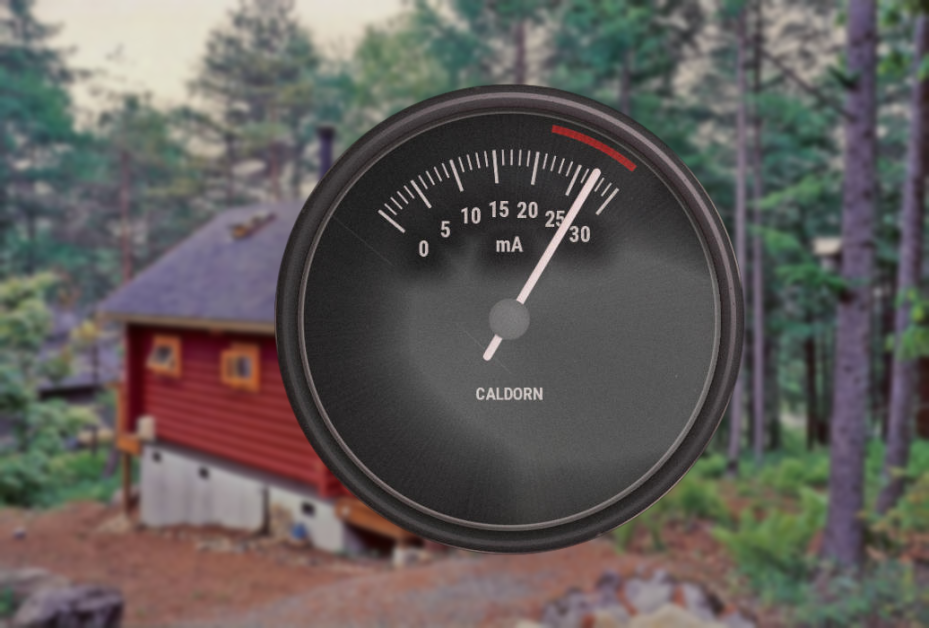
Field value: **27** mA
